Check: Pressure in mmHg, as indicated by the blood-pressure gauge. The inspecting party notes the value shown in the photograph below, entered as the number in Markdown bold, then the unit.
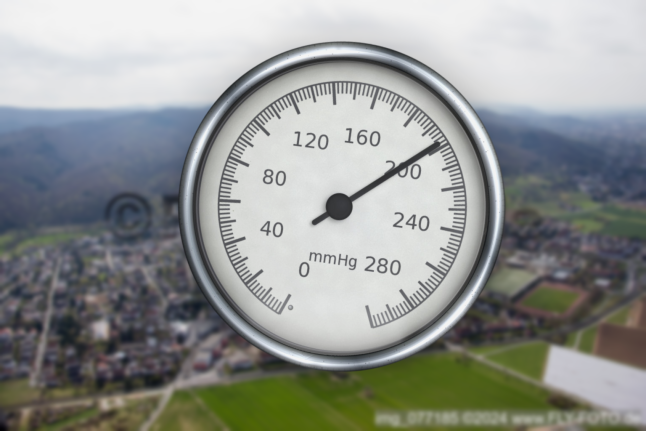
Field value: **198** mmHg
